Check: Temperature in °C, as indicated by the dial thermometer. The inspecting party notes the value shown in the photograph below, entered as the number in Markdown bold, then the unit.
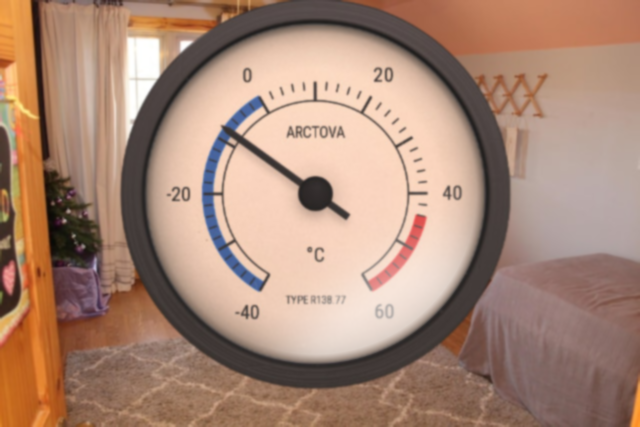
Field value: **-8** °C
